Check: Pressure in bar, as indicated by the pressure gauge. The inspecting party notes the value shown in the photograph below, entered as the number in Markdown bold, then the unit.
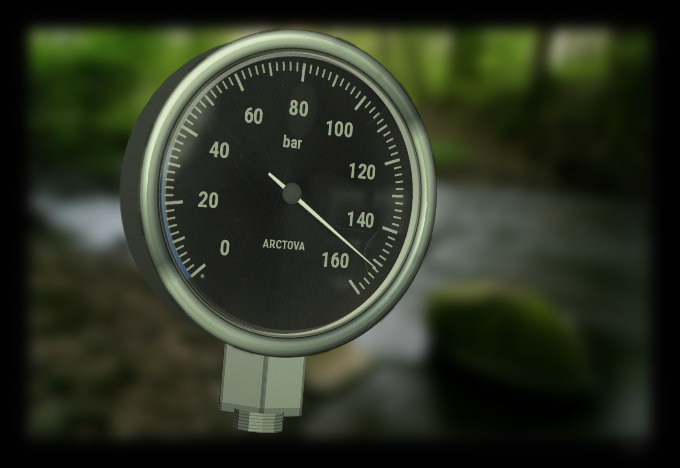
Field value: **152** bar
